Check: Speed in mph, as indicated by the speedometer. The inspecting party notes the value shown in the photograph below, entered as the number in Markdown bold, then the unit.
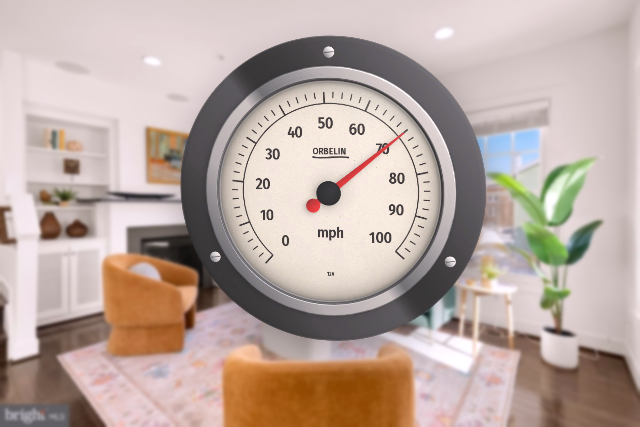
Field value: **70** mph
